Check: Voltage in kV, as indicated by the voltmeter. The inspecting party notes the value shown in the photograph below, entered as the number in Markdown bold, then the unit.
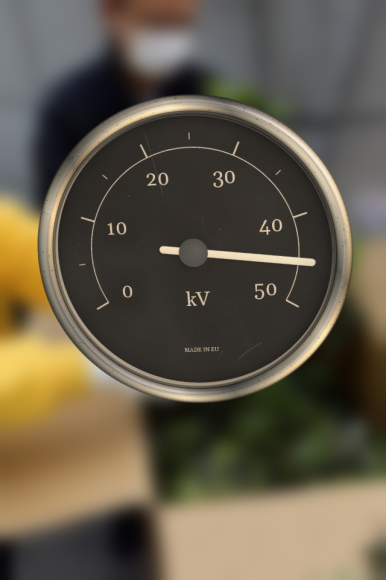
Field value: **45** kV
